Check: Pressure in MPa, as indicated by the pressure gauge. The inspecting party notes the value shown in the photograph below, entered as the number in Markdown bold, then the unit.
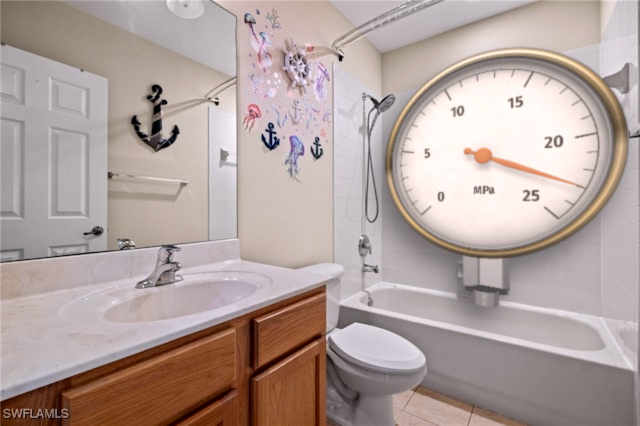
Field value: **23** MPa
